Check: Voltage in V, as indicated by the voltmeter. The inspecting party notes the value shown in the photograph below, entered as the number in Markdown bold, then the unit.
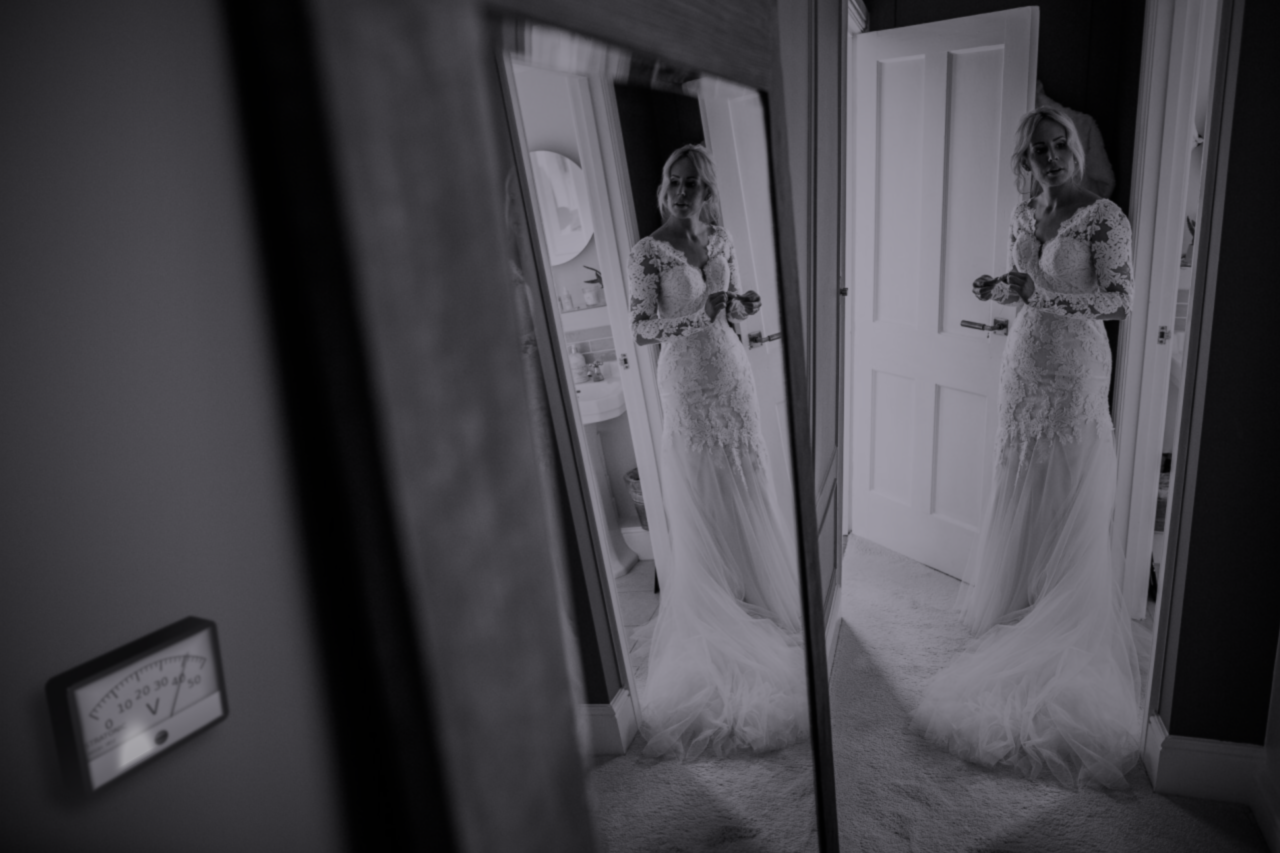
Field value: **40** V
